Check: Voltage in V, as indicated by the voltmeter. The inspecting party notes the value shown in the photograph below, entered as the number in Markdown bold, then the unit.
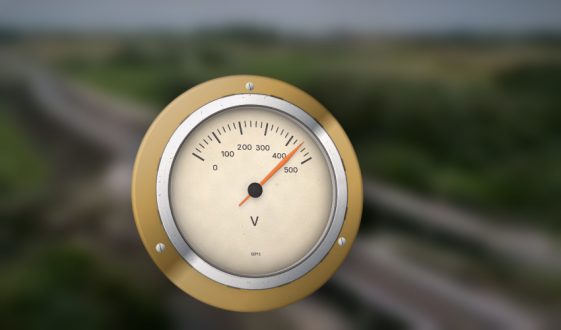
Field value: **440** V
